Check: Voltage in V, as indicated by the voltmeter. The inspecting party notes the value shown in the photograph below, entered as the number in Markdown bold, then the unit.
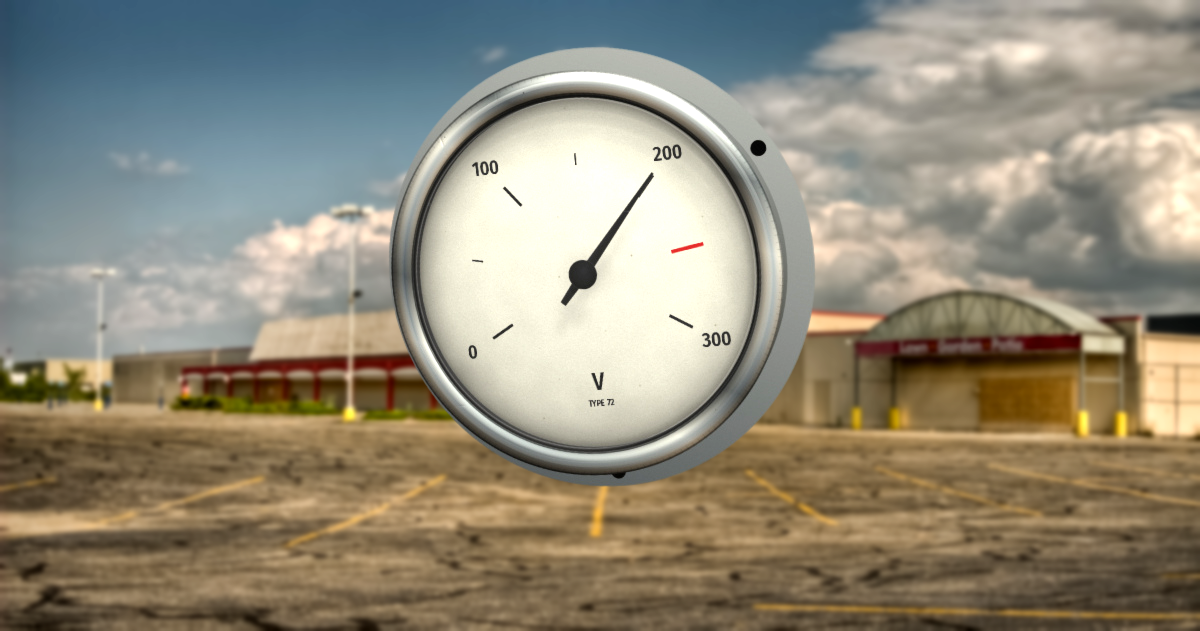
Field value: **200** V
